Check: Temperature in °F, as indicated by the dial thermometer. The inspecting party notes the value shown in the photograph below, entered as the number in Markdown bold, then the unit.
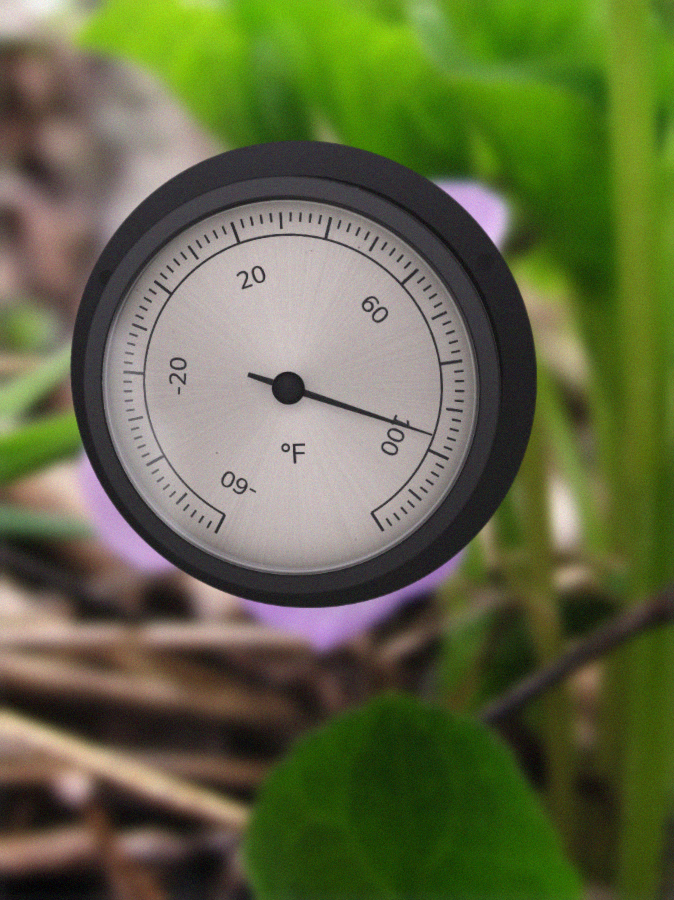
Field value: **96** °F
